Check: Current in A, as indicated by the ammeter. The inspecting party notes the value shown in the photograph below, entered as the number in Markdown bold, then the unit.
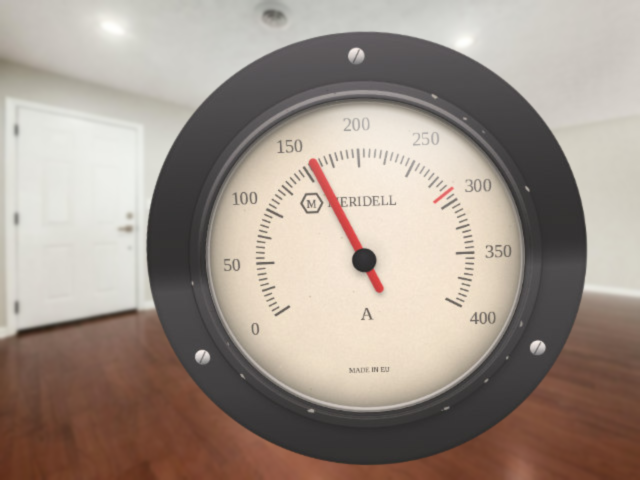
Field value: **160** A
